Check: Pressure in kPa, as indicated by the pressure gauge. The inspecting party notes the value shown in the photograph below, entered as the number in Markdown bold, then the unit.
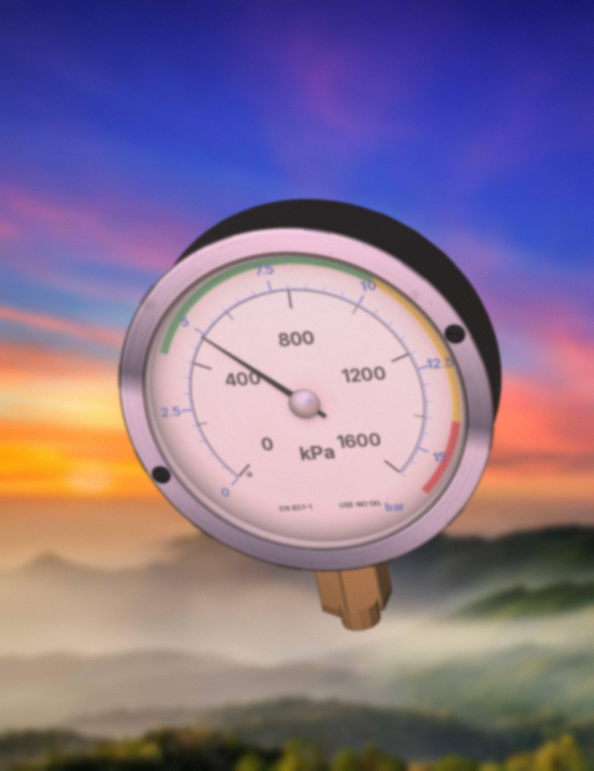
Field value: **500** kPa
